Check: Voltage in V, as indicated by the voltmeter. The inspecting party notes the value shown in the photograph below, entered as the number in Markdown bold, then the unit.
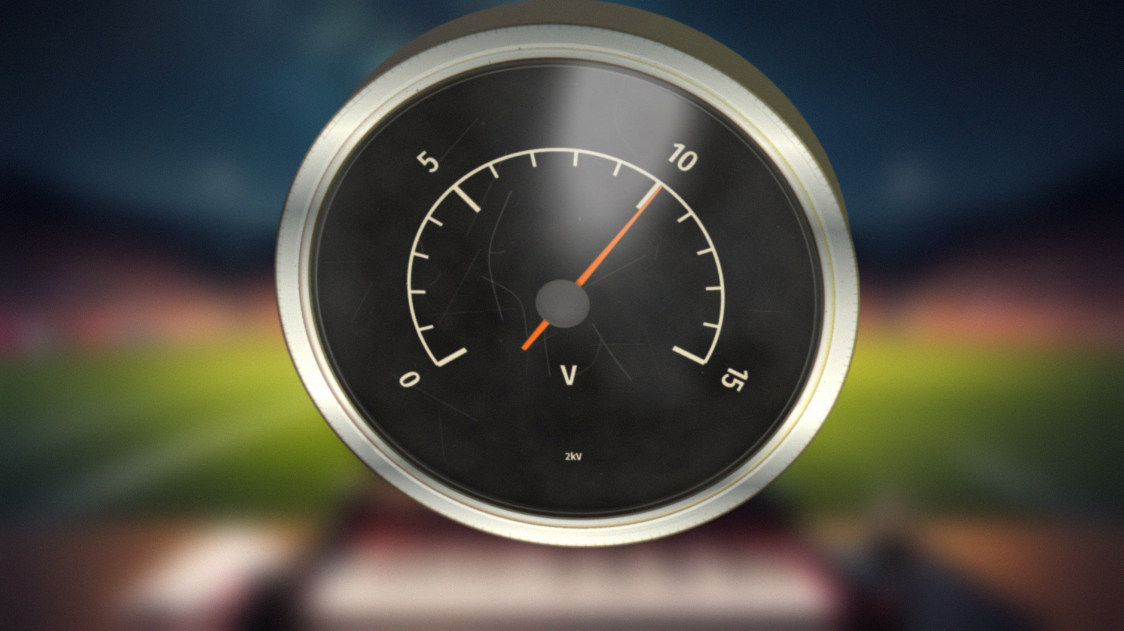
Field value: **10** V
